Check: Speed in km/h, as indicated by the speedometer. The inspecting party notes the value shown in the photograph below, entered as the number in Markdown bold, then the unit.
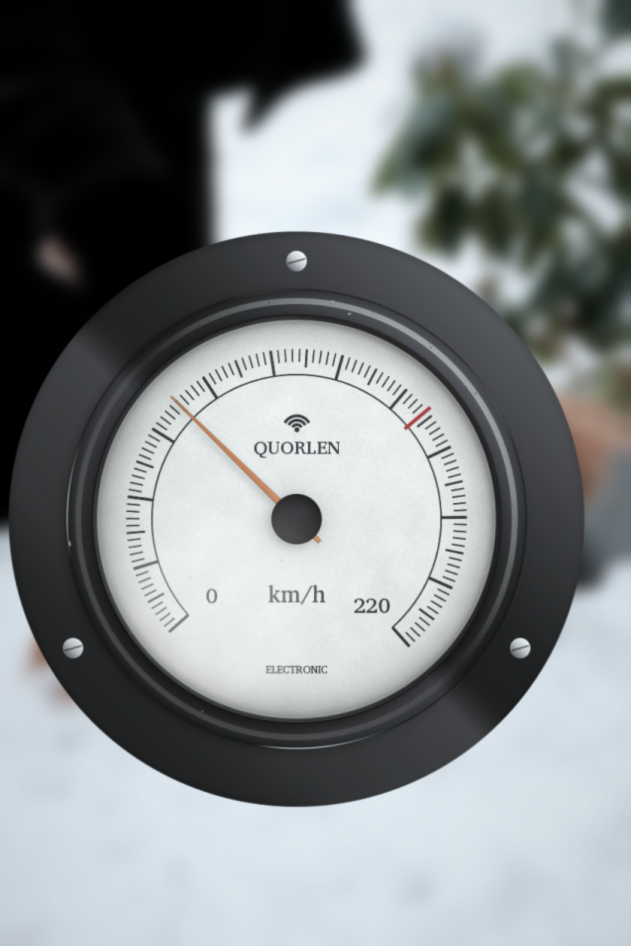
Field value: **70** km/h
